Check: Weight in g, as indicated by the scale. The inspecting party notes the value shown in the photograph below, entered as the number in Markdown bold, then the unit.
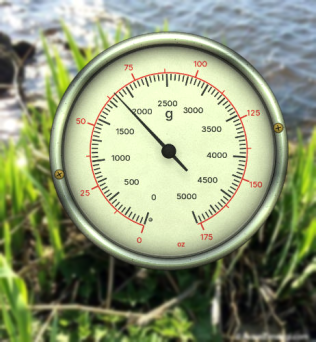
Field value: **1850** g
